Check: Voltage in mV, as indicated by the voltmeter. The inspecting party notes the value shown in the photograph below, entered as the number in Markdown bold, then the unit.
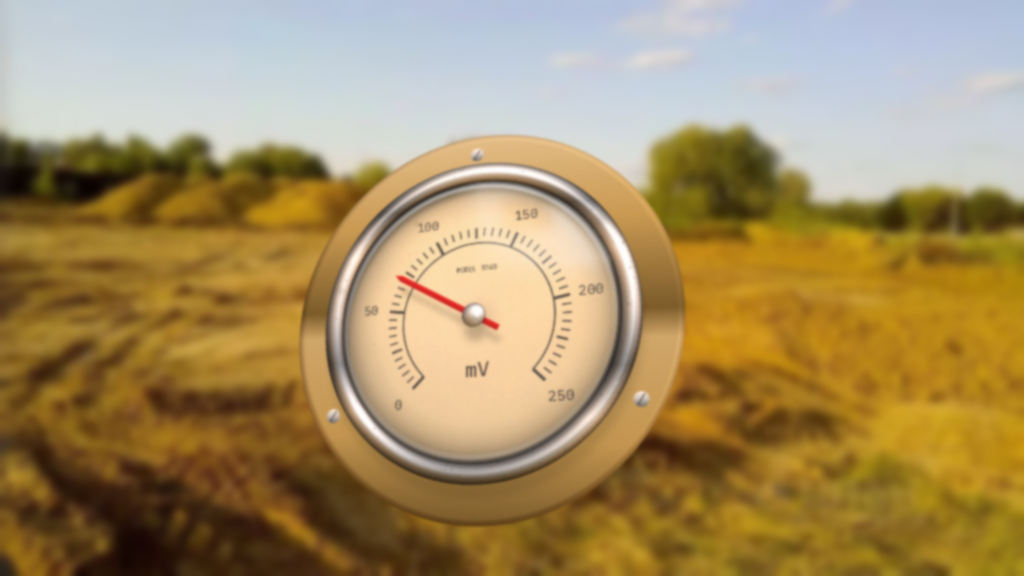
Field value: **70** mV
